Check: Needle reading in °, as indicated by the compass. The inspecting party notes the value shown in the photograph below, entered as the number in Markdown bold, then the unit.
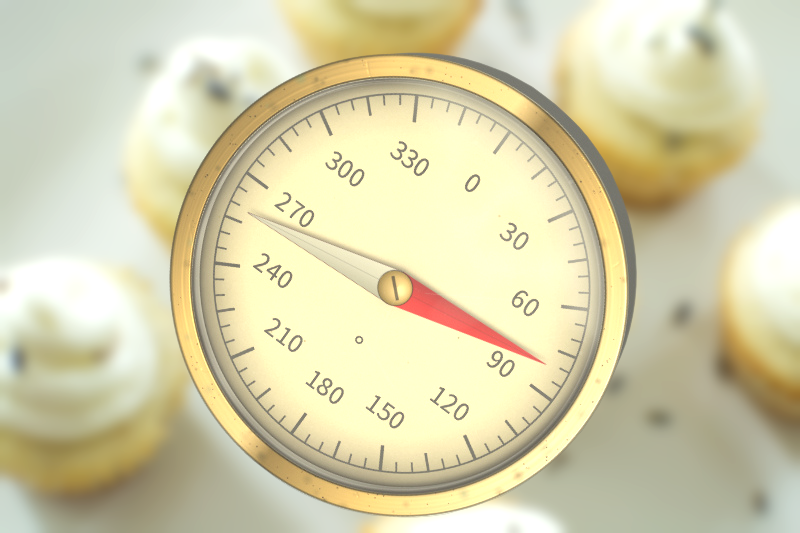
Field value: **80** °
